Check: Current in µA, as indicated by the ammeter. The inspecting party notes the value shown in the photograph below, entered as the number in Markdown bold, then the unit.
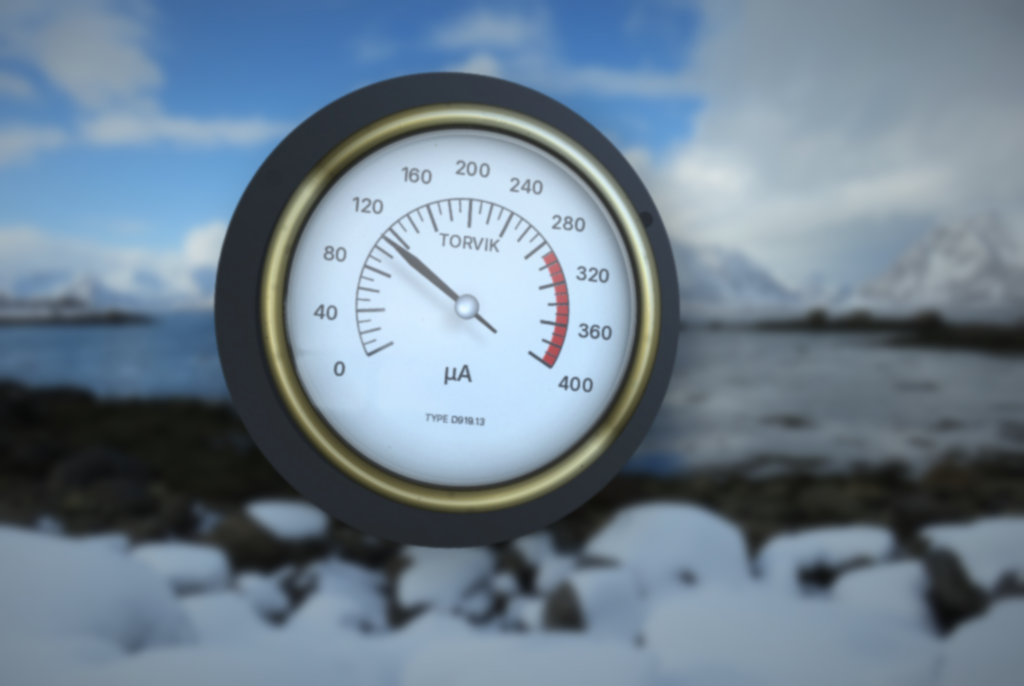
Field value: **110** µA
